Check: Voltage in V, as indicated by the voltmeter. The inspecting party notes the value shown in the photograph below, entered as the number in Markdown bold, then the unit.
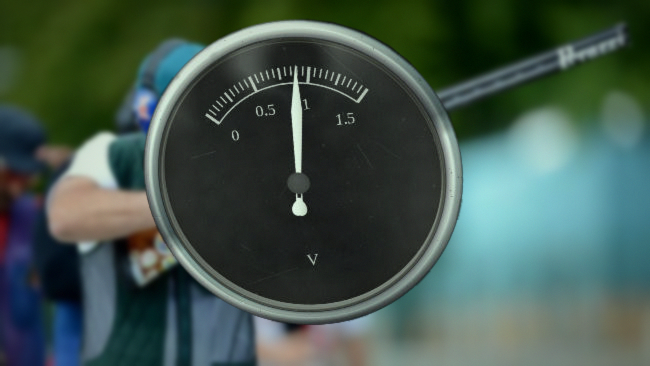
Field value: **0.9** V
